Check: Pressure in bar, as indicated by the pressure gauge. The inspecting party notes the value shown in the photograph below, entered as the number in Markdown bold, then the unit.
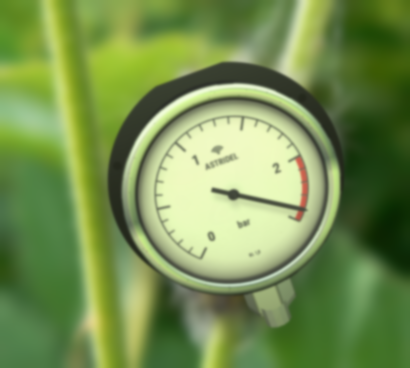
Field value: **2.4** bar
